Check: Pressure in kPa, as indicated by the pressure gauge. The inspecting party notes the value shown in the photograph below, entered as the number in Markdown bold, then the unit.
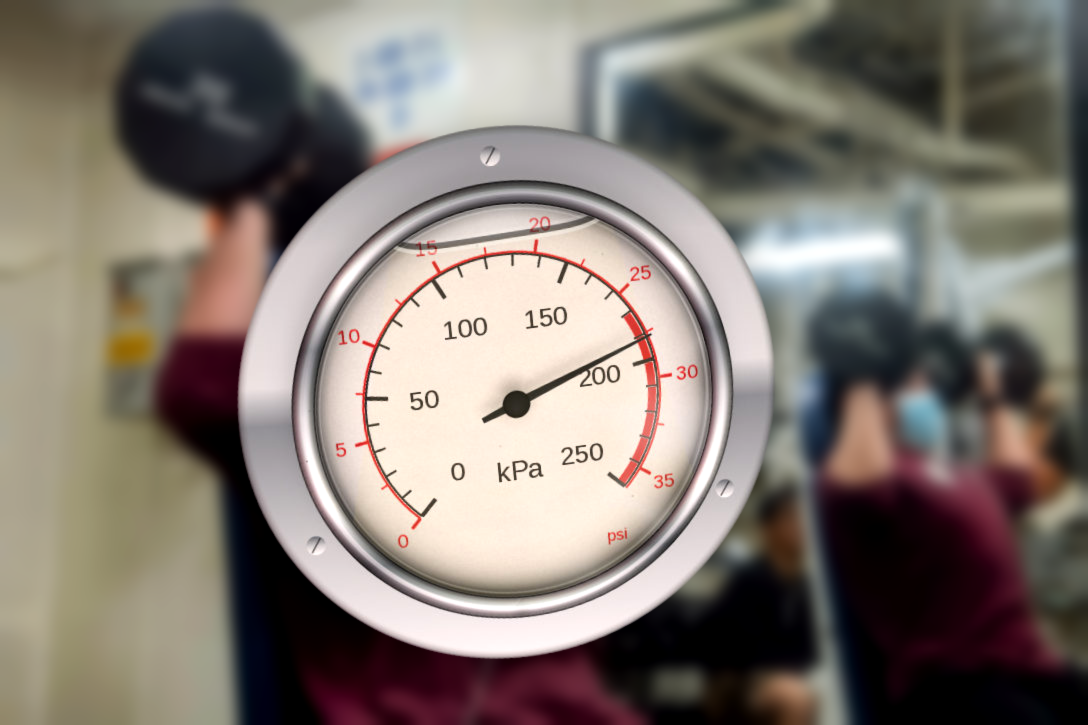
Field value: **190** kPa
